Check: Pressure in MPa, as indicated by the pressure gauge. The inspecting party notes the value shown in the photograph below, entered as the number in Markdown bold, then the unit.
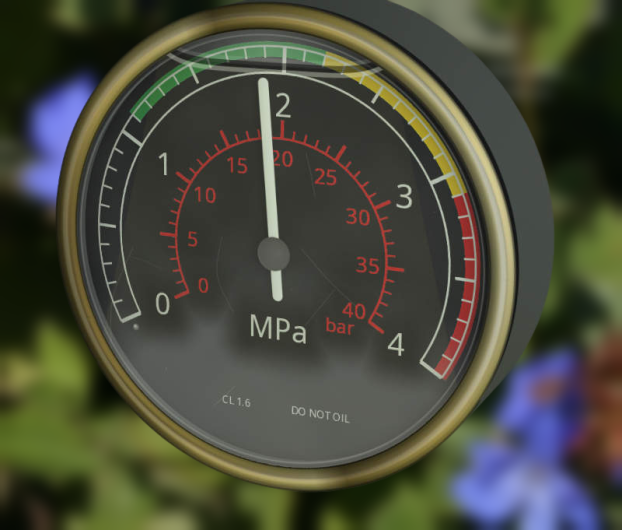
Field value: **1.9** MPa
